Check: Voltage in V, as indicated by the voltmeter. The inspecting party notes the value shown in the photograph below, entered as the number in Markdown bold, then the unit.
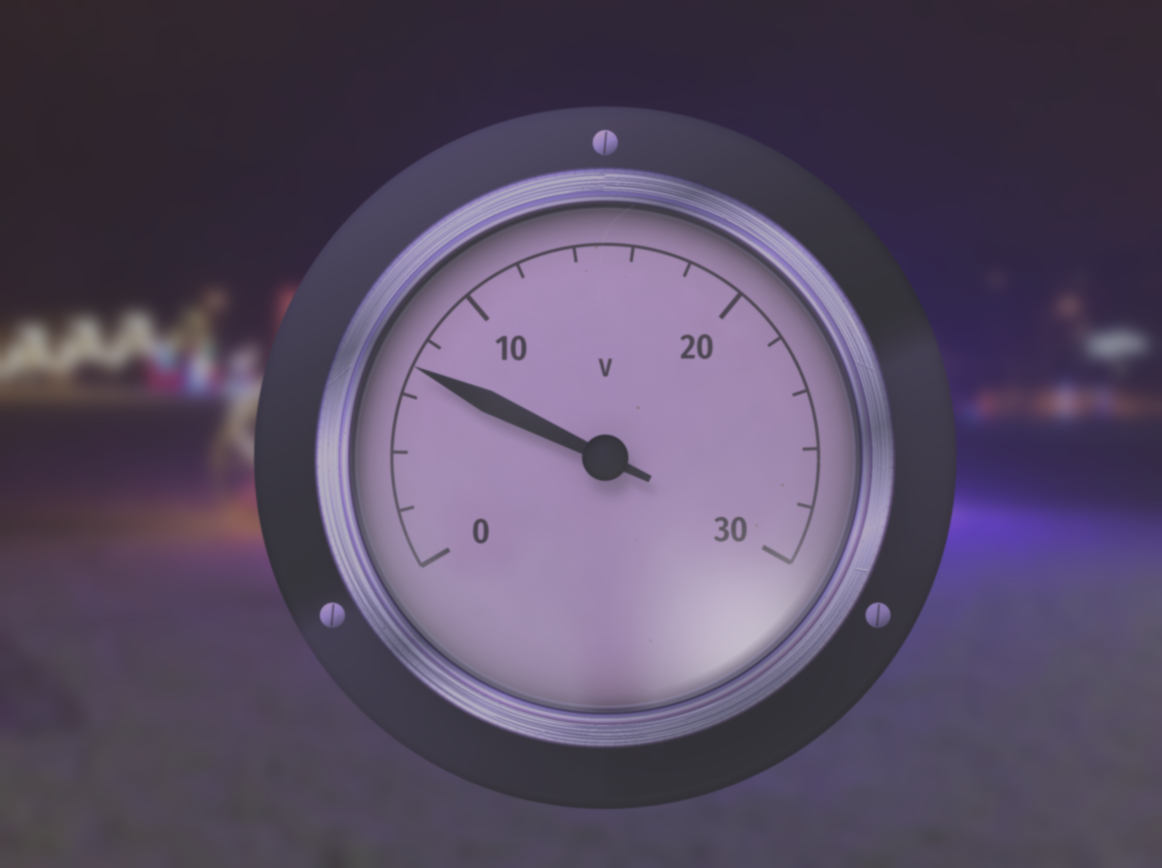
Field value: **7** V
